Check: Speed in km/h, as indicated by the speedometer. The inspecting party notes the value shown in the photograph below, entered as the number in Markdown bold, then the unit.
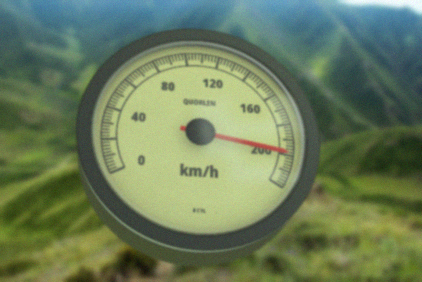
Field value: **200** km/h
